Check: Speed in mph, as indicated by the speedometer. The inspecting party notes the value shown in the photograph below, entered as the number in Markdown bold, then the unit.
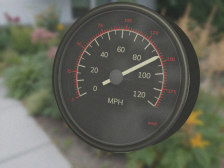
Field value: **90** mph
